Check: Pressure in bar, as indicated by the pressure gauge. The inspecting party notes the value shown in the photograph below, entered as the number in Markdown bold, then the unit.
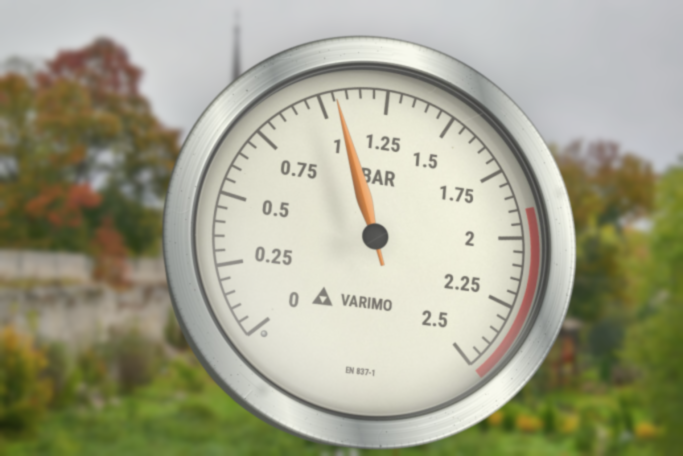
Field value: **1.05** bar
